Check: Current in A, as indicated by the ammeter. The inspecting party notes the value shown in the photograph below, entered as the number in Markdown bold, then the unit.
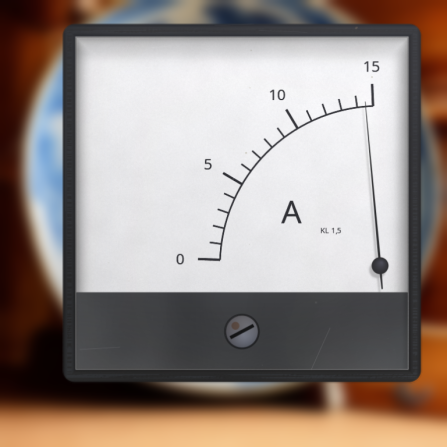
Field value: **14.5** A
